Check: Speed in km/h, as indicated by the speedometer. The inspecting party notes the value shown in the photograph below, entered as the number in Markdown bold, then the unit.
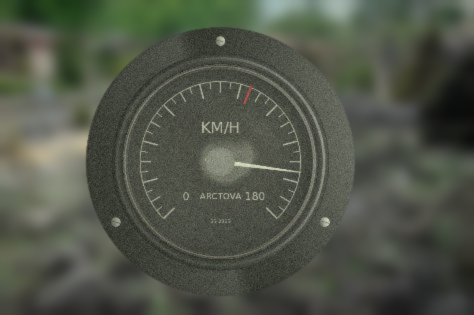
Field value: **155** km/h
